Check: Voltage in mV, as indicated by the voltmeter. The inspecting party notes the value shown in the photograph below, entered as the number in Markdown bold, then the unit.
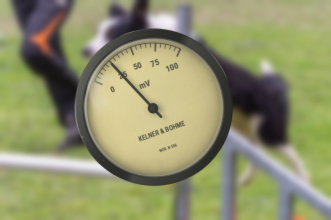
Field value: **25** mV
